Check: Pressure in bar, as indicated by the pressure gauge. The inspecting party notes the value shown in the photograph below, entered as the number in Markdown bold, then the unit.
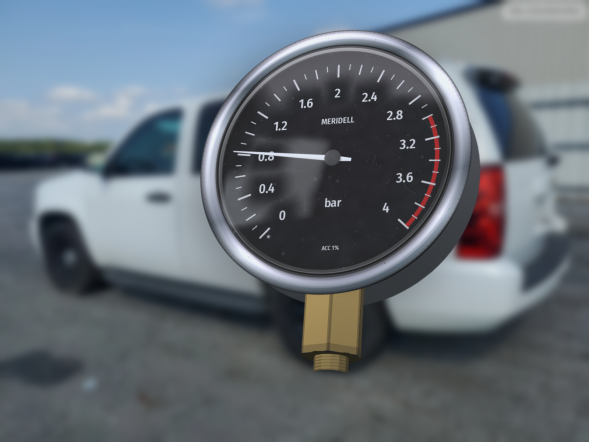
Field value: **0.8** bar
